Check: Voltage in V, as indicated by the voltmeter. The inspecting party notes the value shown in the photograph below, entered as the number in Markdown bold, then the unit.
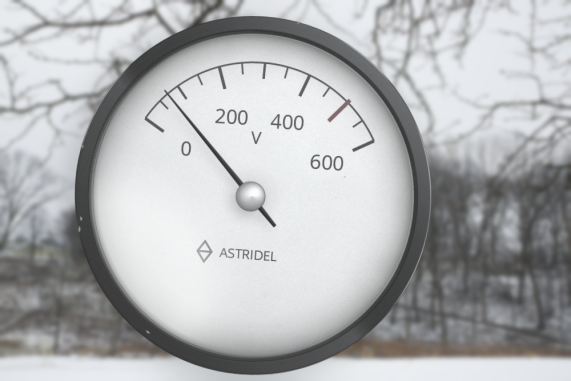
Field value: **75** V
